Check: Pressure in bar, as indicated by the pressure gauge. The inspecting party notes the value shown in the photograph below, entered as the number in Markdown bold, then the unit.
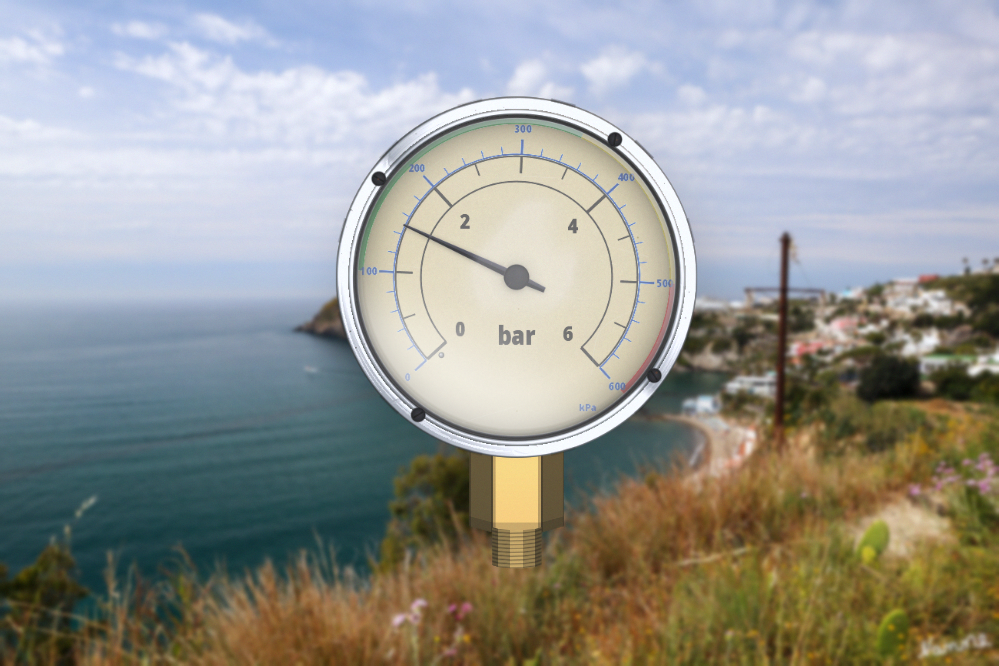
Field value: **1.5** bar
